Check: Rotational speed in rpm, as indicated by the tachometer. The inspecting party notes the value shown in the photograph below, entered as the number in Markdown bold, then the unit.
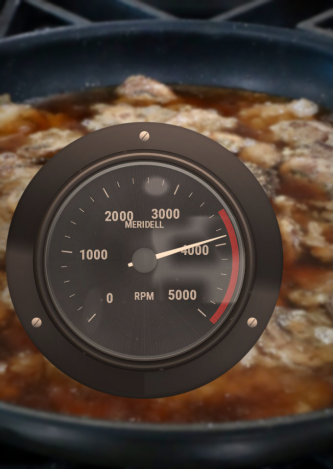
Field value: **3900** rpm
